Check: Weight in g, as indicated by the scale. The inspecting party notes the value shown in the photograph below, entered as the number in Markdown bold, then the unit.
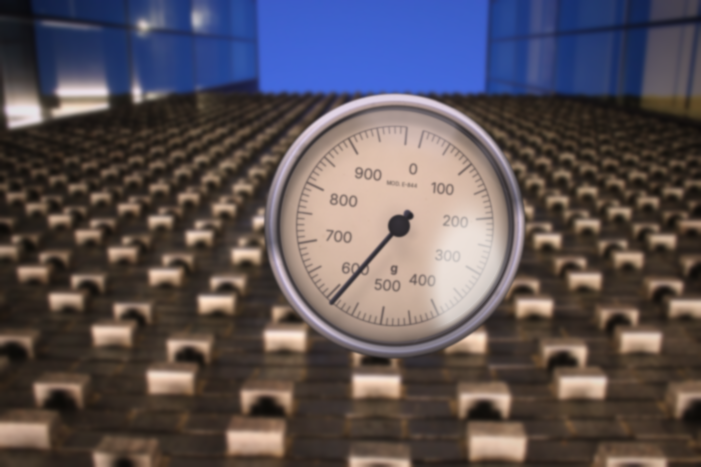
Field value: **590** g
